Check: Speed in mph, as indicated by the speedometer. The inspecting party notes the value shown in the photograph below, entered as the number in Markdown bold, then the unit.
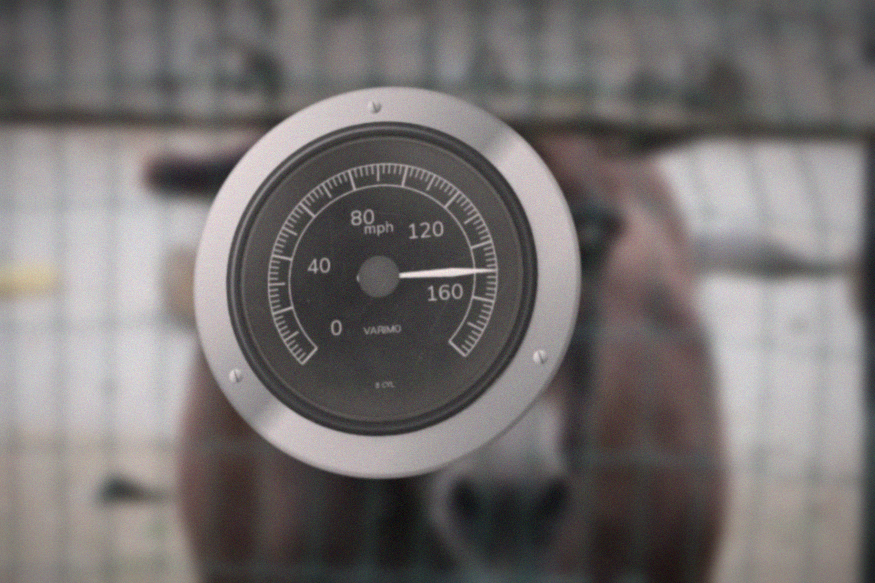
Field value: **150** mph
